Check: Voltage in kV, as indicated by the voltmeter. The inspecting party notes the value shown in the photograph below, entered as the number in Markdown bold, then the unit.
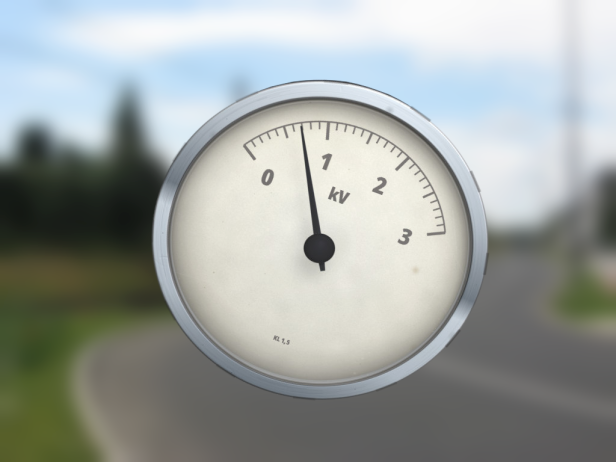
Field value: **0.7** kV
